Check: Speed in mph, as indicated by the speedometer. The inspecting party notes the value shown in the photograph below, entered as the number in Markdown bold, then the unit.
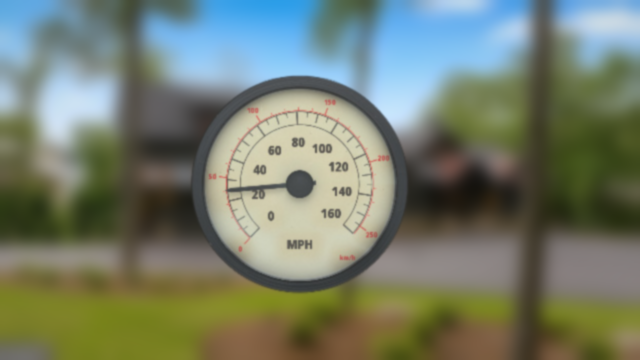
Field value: **25** mph
